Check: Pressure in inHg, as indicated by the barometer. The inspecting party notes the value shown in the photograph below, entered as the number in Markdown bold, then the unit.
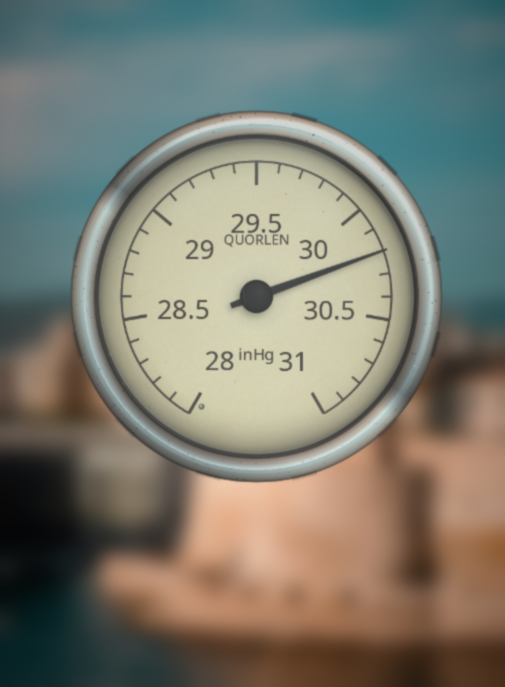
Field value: **30.2** inHg
